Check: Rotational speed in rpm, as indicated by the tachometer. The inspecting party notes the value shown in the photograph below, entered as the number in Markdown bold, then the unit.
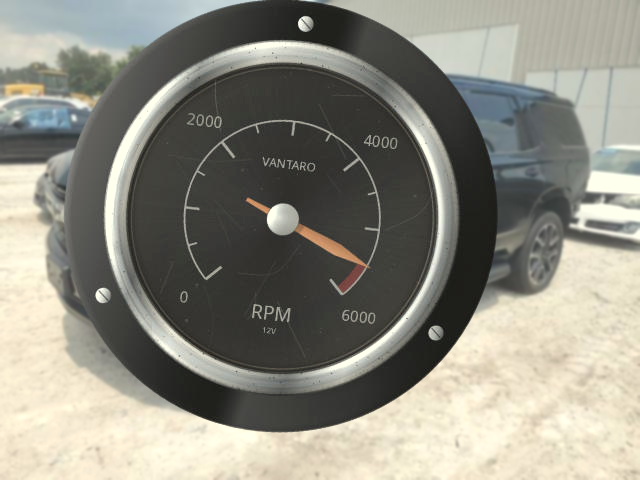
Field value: **5500** rpm
